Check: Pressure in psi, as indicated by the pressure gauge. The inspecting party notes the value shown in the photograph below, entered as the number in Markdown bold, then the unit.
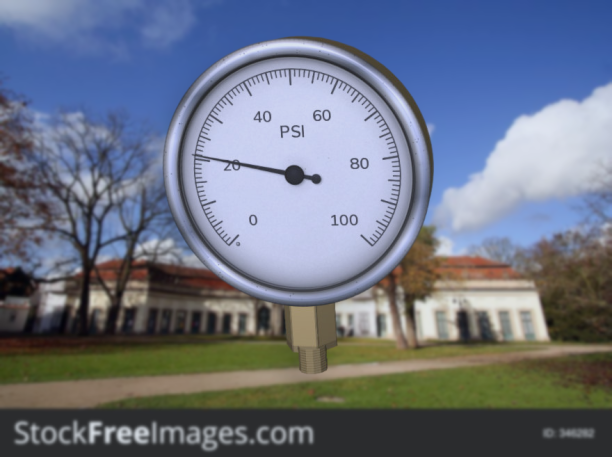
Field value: **21** psi
